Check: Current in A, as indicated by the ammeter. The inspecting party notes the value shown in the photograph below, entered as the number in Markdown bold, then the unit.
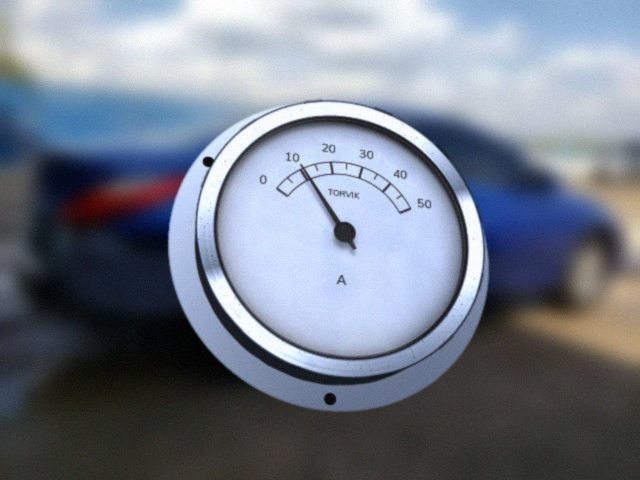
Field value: **10** A
